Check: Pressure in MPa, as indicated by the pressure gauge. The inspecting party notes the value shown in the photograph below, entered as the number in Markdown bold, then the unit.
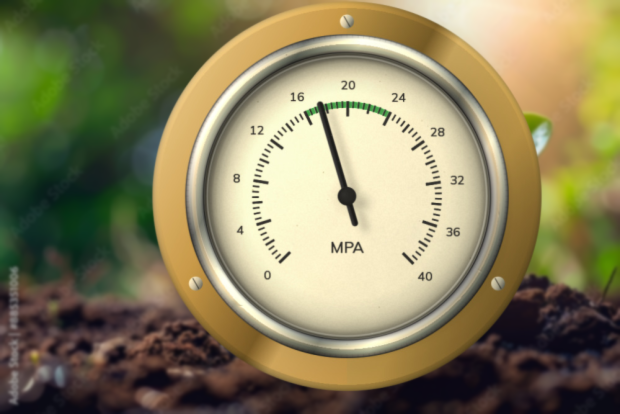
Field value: **17.5** MPa
